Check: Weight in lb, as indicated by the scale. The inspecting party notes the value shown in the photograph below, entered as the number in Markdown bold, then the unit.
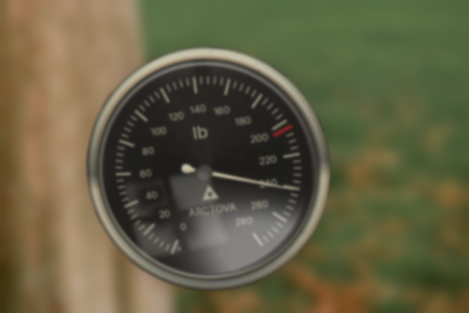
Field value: **240** lb
